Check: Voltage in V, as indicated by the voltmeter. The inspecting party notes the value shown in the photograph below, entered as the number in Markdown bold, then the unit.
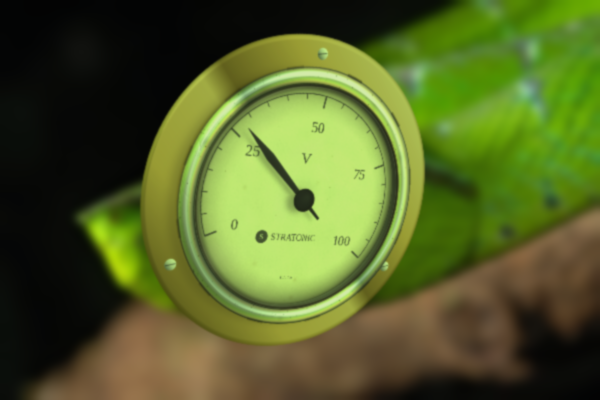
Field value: **27.5** V
